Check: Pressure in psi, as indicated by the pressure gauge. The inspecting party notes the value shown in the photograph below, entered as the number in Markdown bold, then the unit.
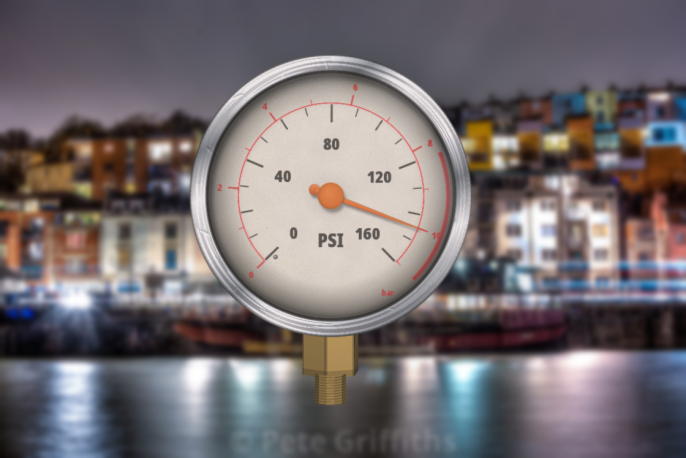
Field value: **145** psi
